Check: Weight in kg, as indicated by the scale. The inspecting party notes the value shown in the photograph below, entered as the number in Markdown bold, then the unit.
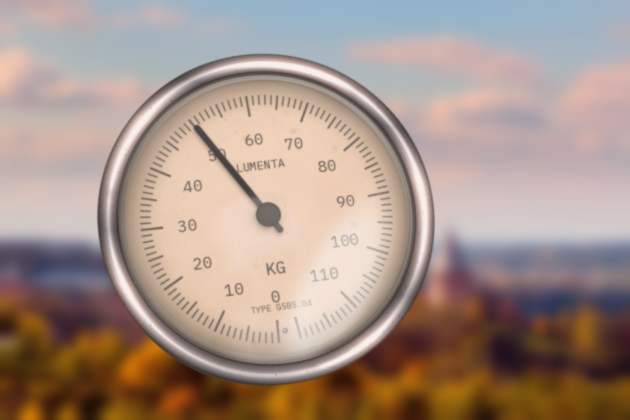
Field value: **50** kg
